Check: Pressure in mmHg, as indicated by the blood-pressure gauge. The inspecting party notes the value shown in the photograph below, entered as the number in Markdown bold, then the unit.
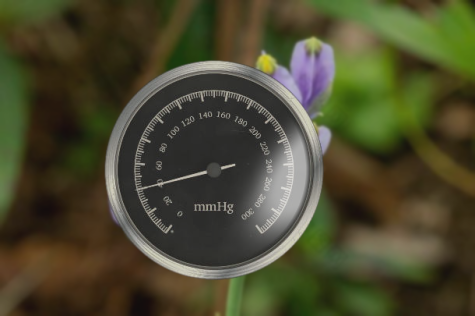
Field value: **40** mmHg
